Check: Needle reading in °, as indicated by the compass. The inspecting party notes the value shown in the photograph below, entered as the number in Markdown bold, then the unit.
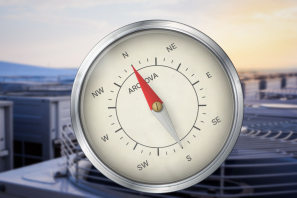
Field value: **0** °
